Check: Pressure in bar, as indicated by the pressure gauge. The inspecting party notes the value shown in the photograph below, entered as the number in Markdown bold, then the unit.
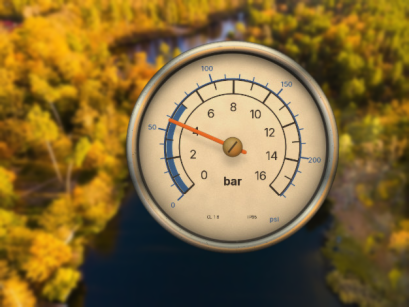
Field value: **4** bar
